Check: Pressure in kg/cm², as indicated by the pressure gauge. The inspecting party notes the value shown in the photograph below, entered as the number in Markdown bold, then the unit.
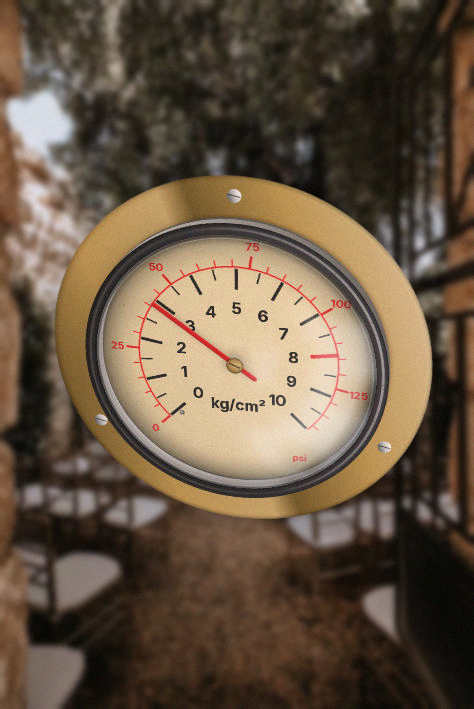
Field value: **3** kg/cm²
